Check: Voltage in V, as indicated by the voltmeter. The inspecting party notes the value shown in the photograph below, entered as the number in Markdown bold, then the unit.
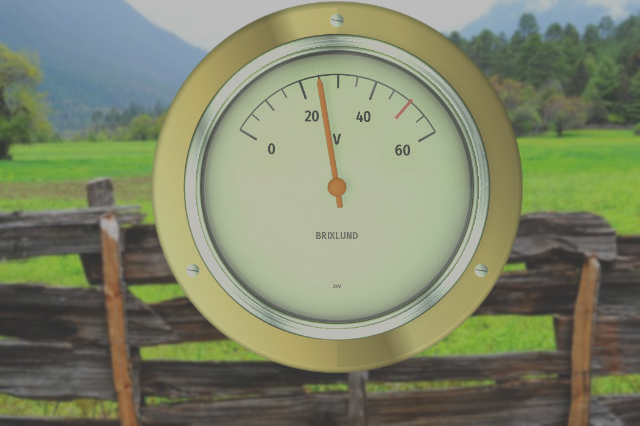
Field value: **25** V
